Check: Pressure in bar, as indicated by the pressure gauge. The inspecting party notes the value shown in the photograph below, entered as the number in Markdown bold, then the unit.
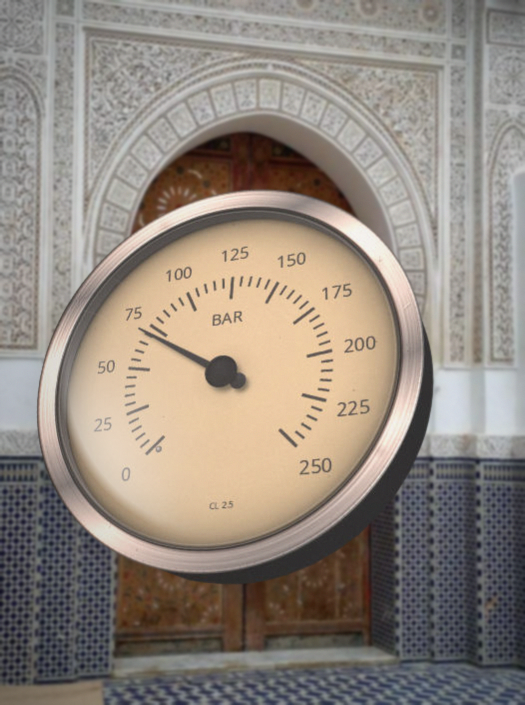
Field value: **70** bar
